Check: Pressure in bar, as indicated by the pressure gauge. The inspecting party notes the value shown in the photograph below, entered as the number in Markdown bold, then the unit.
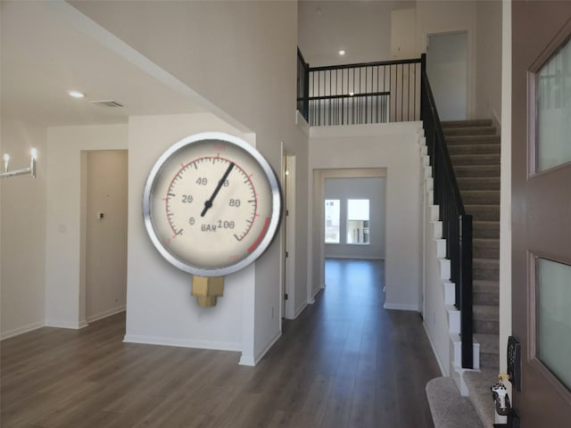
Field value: **60** bar
